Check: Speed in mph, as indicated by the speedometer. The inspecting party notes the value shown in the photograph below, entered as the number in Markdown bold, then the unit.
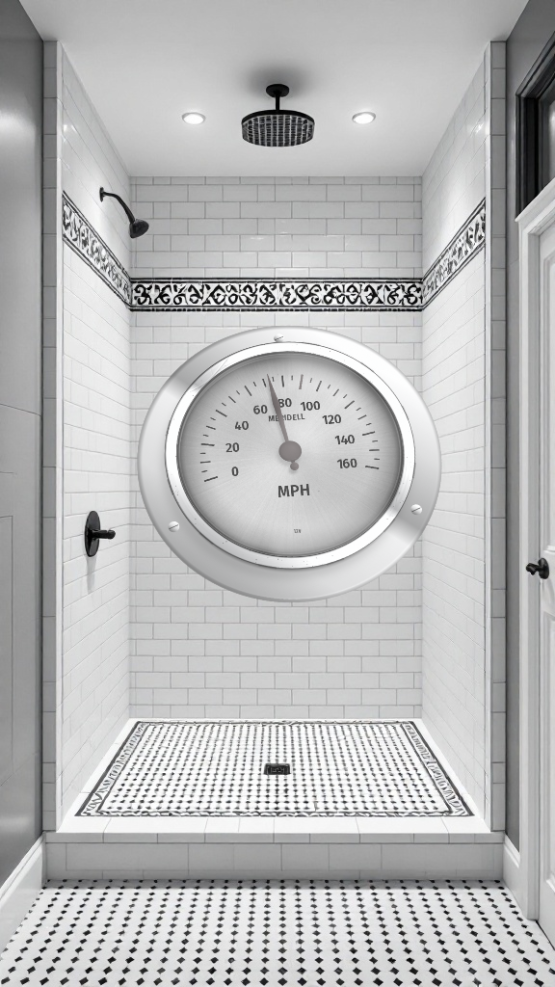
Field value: **72.5** mph
